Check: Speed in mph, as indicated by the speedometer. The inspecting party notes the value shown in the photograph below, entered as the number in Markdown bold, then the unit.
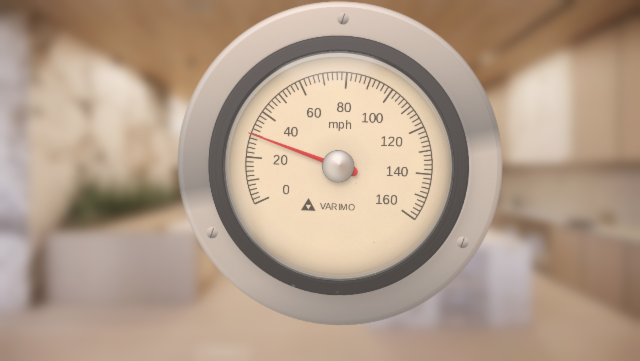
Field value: **30** mph
